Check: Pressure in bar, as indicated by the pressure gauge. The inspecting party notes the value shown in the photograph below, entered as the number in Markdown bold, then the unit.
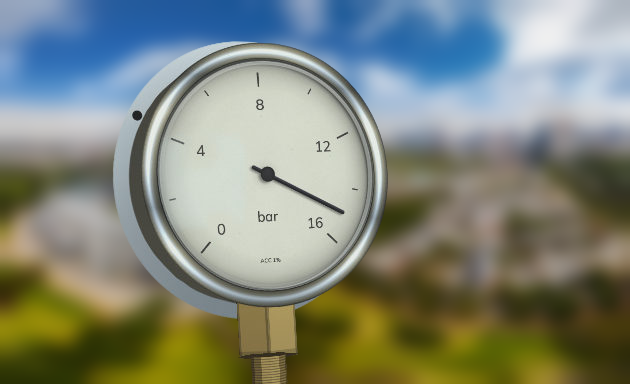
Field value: **15** bar
